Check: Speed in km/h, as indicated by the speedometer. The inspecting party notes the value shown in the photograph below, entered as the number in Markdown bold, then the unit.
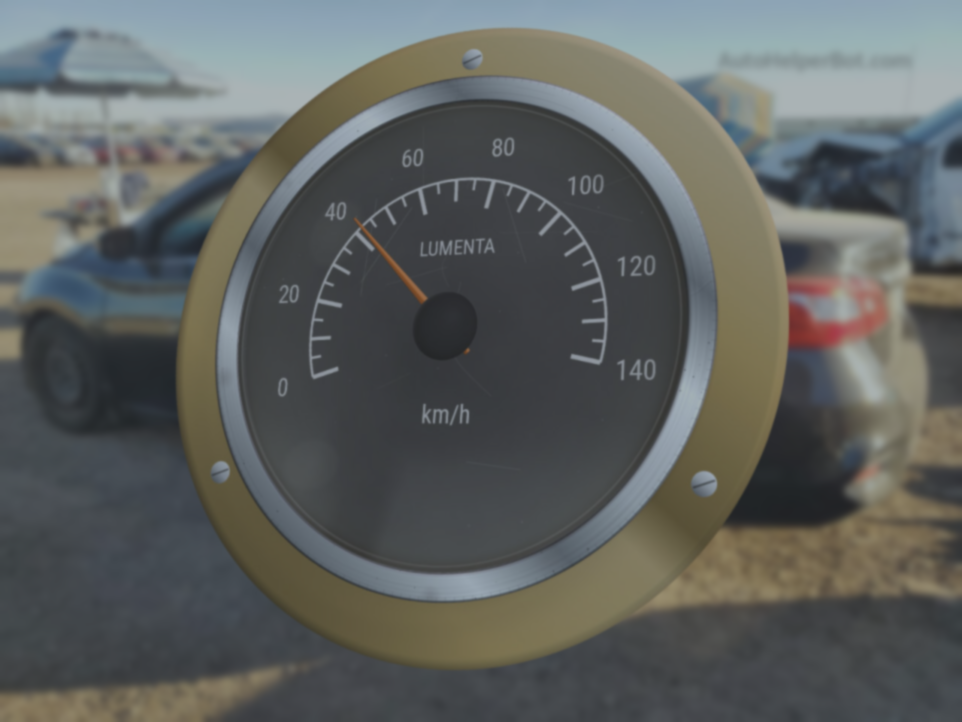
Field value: **42.5** km/h
